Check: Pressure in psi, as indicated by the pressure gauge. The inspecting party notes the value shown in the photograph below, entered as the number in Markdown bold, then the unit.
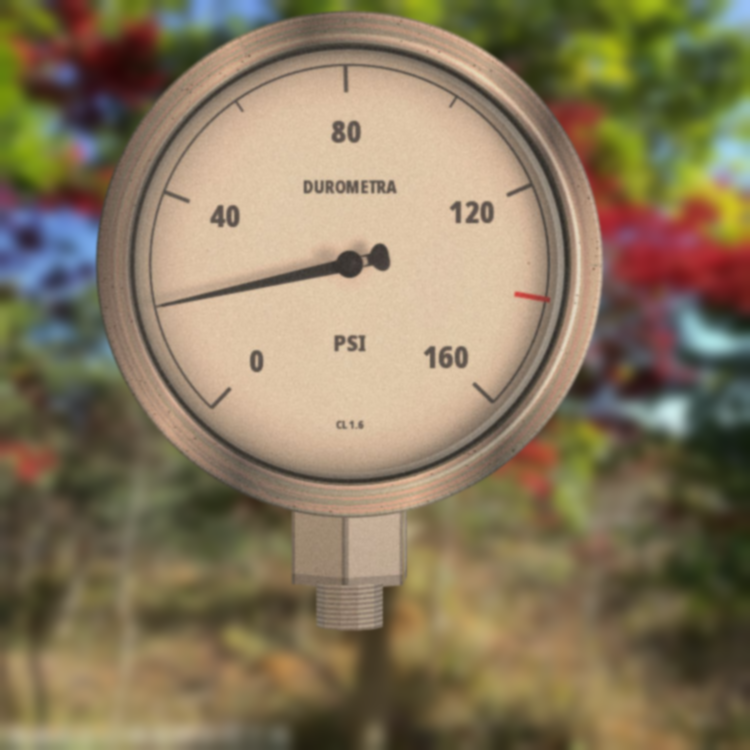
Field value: **20** psi
